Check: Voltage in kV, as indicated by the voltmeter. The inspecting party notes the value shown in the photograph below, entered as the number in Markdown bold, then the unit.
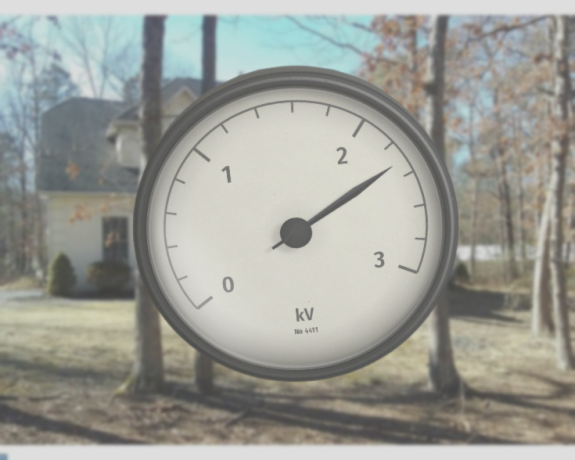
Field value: **2.3** kV
